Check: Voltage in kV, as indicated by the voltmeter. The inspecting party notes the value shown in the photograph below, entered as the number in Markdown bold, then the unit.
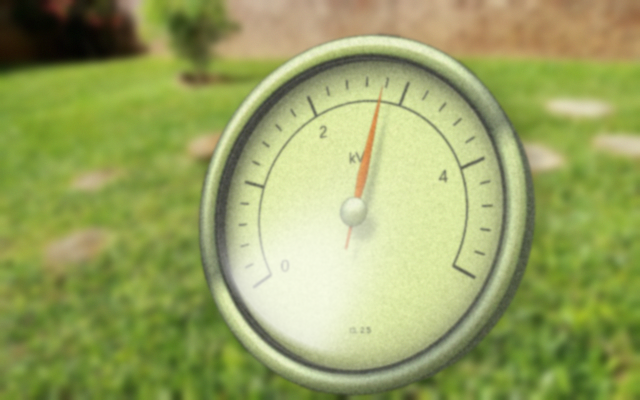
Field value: **2.8** kV
